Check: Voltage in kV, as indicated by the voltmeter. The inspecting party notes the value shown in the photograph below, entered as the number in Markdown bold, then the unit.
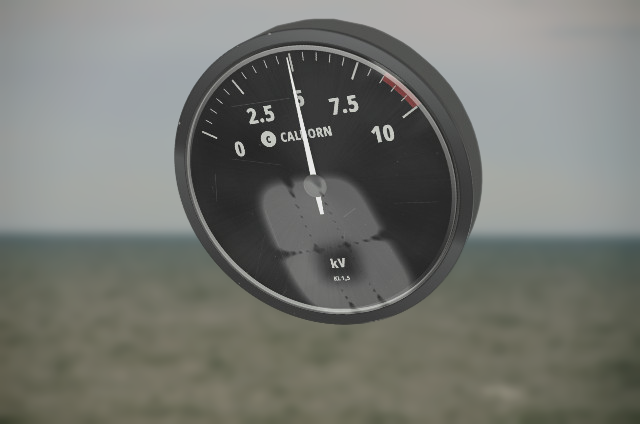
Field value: **5** kV
